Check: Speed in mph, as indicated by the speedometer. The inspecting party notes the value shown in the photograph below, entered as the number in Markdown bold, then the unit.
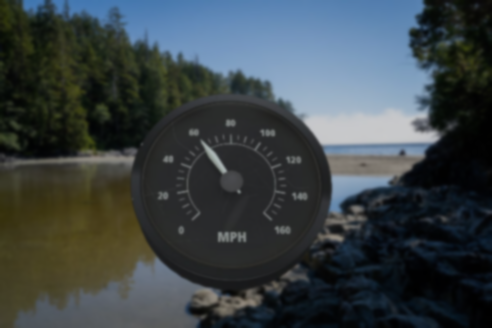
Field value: **60** mph
